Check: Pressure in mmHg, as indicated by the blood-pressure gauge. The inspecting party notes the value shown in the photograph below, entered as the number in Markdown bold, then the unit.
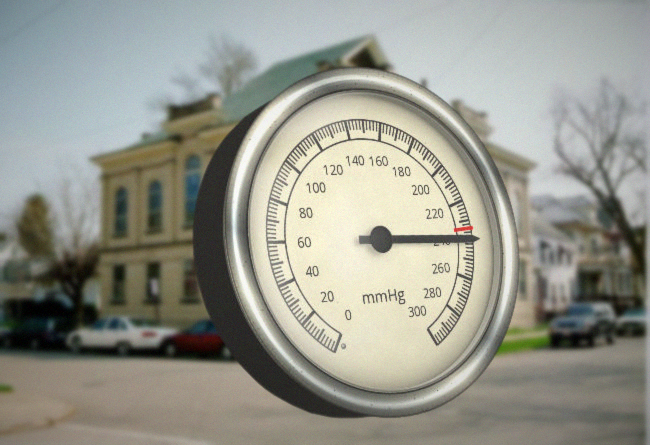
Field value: **240** mmHg
